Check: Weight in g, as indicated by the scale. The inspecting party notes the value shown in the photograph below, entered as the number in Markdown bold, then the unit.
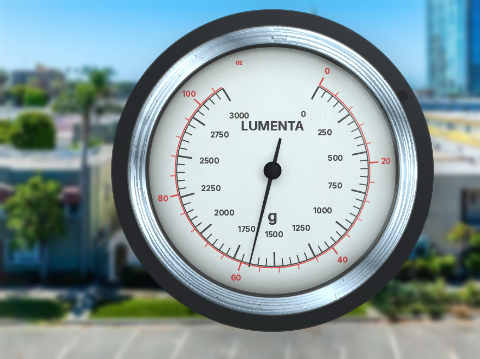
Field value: **1650** g
